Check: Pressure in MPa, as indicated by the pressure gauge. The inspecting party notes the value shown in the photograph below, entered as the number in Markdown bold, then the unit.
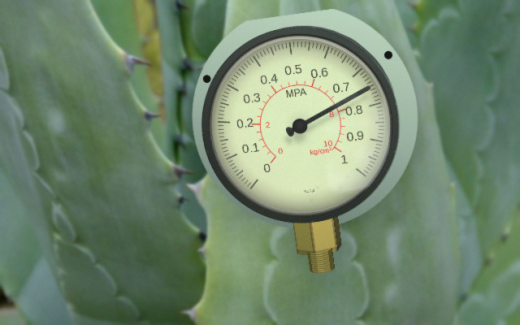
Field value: **0.75** MPa
